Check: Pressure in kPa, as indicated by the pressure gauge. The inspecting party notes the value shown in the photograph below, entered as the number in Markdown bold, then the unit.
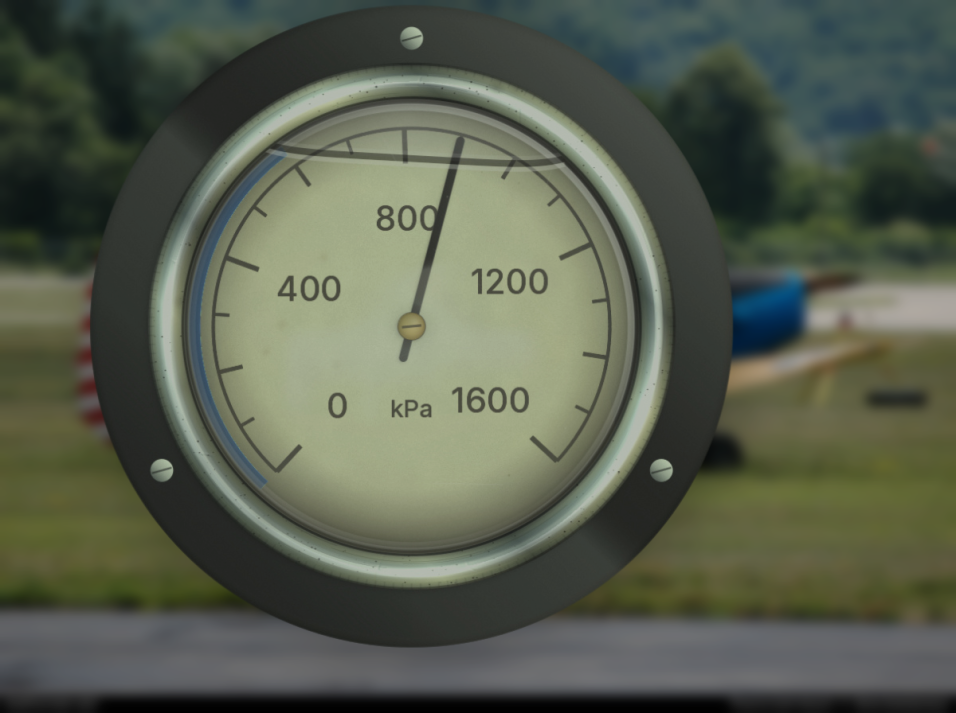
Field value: **900** kPa
